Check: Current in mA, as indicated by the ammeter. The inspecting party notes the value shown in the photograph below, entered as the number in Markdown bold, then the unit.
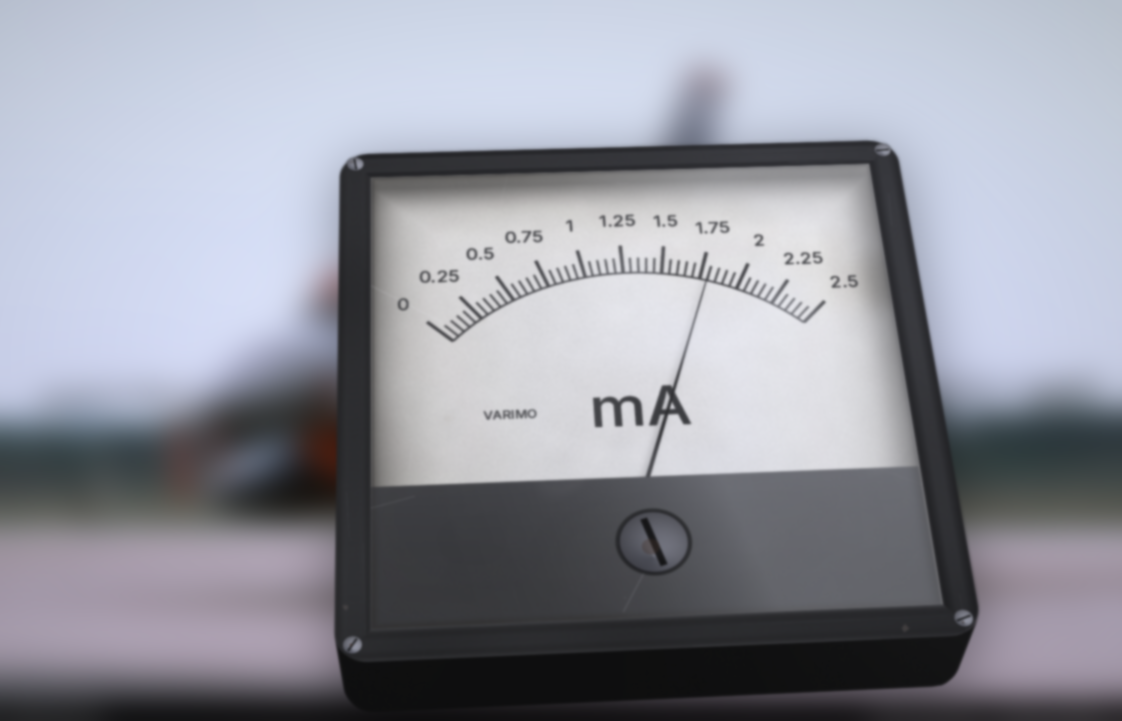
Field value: **1.8** mA
